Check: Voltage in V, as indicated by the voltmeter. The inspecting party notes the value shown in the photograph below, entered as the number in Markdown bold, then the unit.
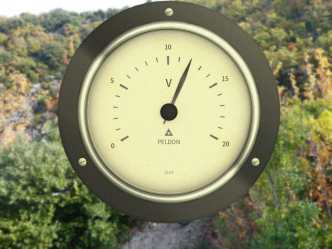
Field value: **12** V
